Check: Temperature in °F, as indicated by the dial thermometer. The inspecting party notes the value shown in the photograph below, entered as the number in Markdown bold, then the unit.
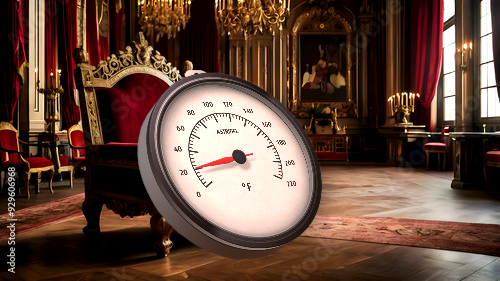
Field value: **20** °F
